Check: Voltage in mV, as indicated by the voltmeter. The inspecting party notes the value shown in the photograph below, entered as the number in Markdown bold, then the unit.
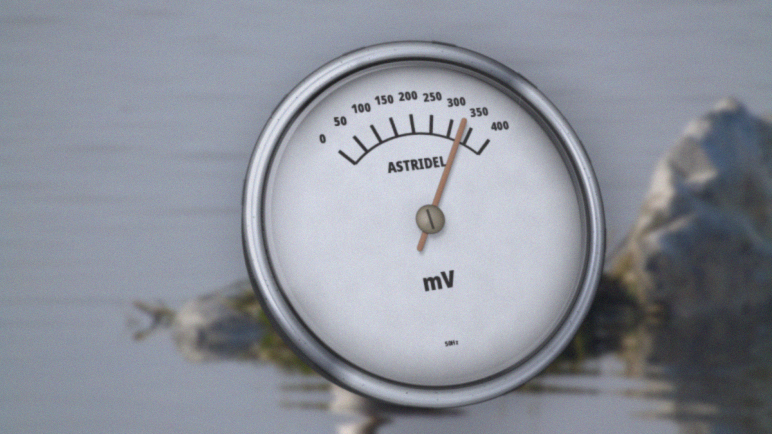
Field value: **325** mV
